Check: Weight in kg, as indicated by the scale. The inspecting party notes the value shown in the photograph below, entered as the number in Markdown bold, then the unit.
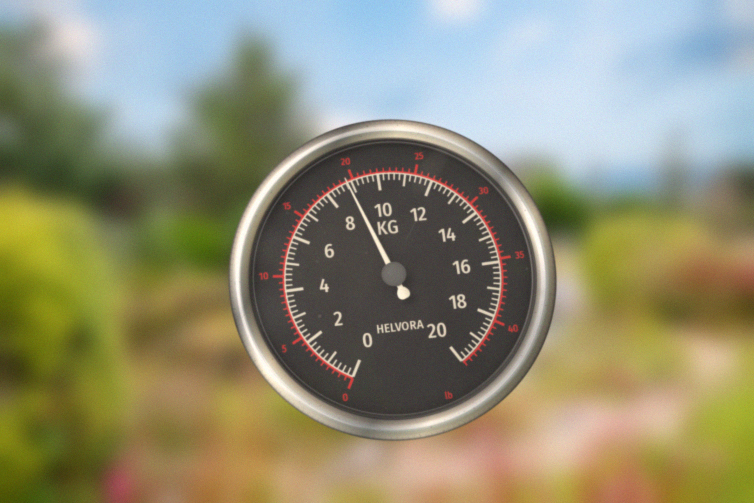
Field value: **8.8** kg
